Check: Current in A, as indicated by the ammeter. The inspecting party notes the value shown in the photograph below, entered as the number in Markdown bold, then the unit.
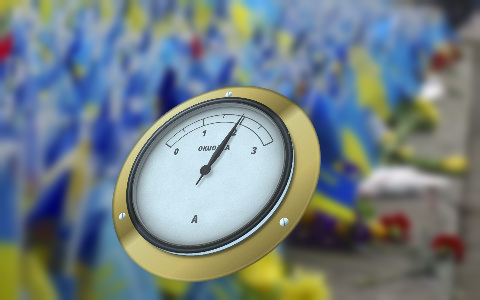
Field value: **2** A
